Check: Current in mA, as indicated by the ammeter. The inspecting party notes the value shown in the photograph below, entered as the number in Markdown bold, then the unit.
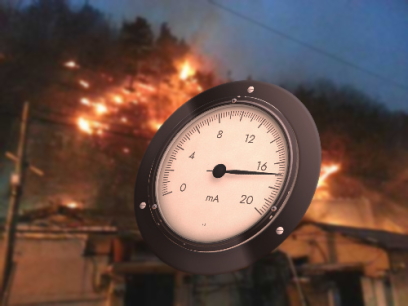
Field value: **17** mA
